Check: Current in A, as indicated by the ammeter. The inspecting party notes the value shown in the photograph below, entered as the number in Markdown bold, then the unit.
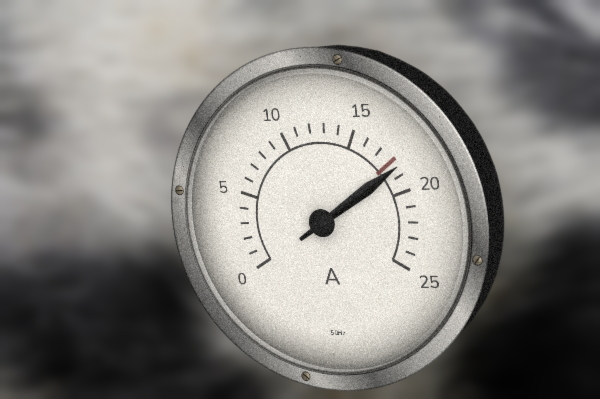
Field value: **18.5** A
